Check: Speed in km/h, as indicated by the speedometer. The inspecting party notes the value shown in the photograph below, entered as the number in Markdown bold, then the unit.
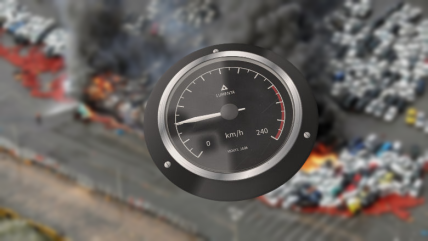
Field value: **40** km/h
